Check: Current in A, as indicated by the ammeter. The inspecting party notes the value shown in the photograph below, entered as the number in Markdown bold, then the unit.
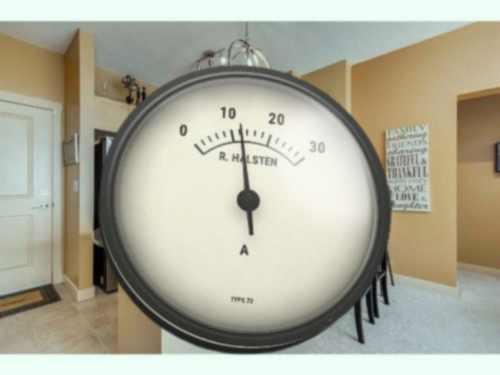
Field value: **12** A
